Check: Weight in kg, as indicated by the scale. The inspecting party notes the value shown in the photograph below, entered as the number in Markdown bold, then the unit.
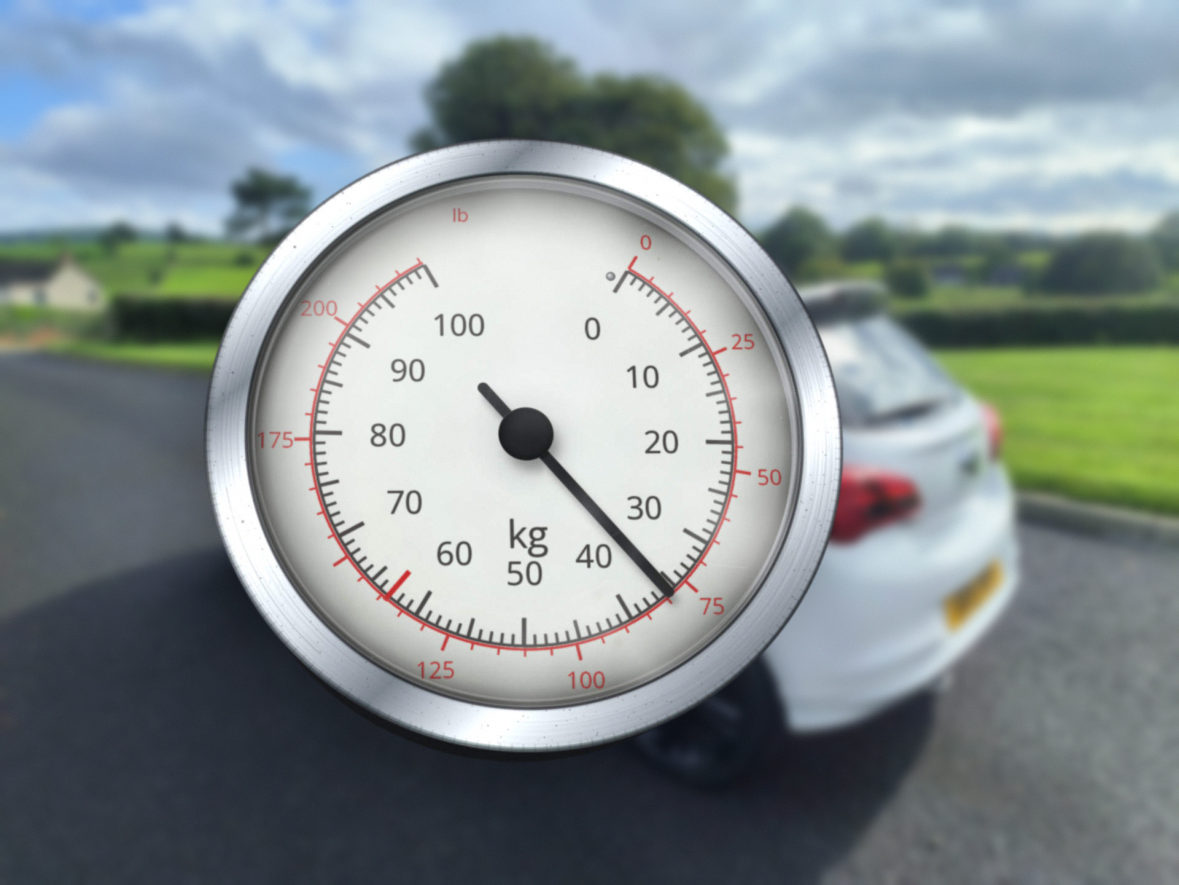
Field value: **36** kg
